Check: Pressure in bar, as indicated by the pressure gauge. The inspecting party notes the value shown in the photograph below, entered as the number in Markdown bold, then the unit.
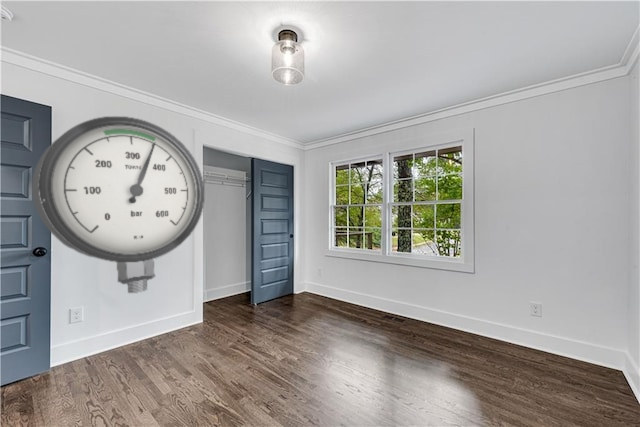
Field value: **350** bar
